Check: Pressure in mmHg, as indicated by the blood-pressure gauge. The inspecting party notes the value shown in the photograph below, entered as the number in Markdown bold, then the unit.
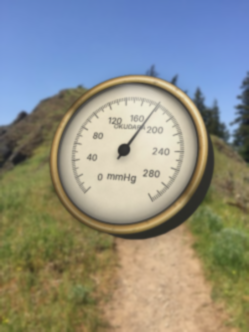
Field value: **180** mmHg
